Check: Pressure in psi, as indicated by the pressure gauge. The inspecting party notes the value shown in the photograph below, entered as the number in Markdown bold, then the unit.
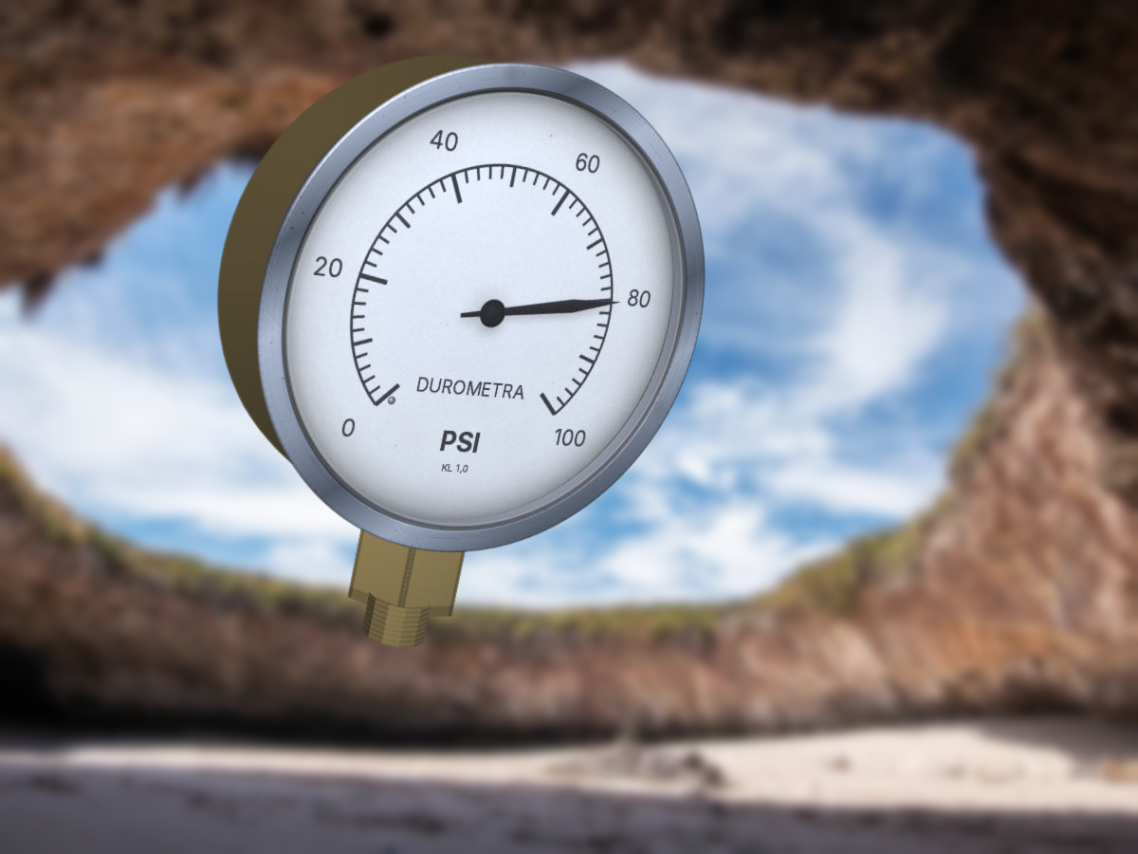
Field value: **80** psi
